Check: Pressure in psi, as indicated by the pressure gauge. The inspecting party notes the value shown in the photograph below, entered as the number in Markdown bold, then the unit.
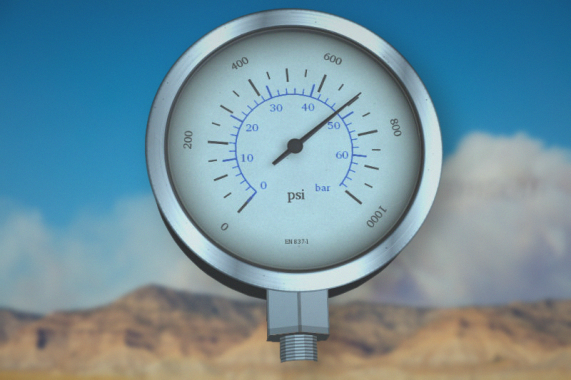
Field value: **700** psi
